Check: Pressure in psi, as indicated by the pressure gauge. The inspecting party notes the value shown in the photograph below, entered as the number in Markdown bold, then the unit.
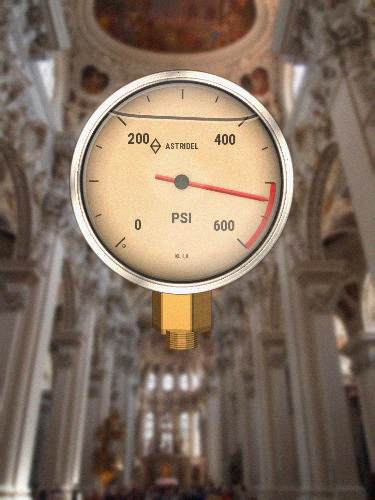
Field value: **525** psi
